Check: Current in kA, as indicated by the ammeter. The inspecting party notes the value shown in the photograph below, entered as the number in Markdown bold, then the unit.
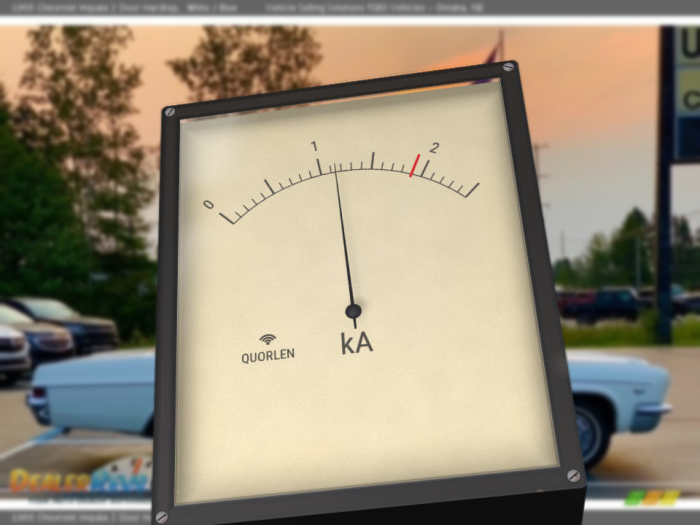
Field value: **1.15** kA
